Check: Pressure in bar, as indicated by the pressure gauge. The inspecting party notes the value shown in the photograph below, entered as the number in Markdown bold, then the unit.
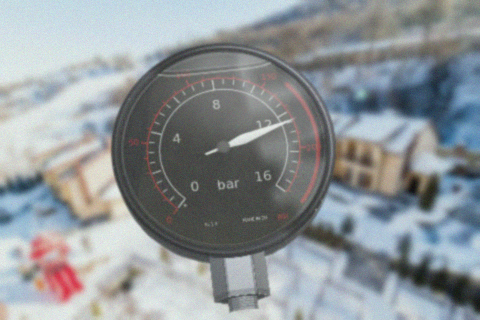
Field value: **12.5** bar
